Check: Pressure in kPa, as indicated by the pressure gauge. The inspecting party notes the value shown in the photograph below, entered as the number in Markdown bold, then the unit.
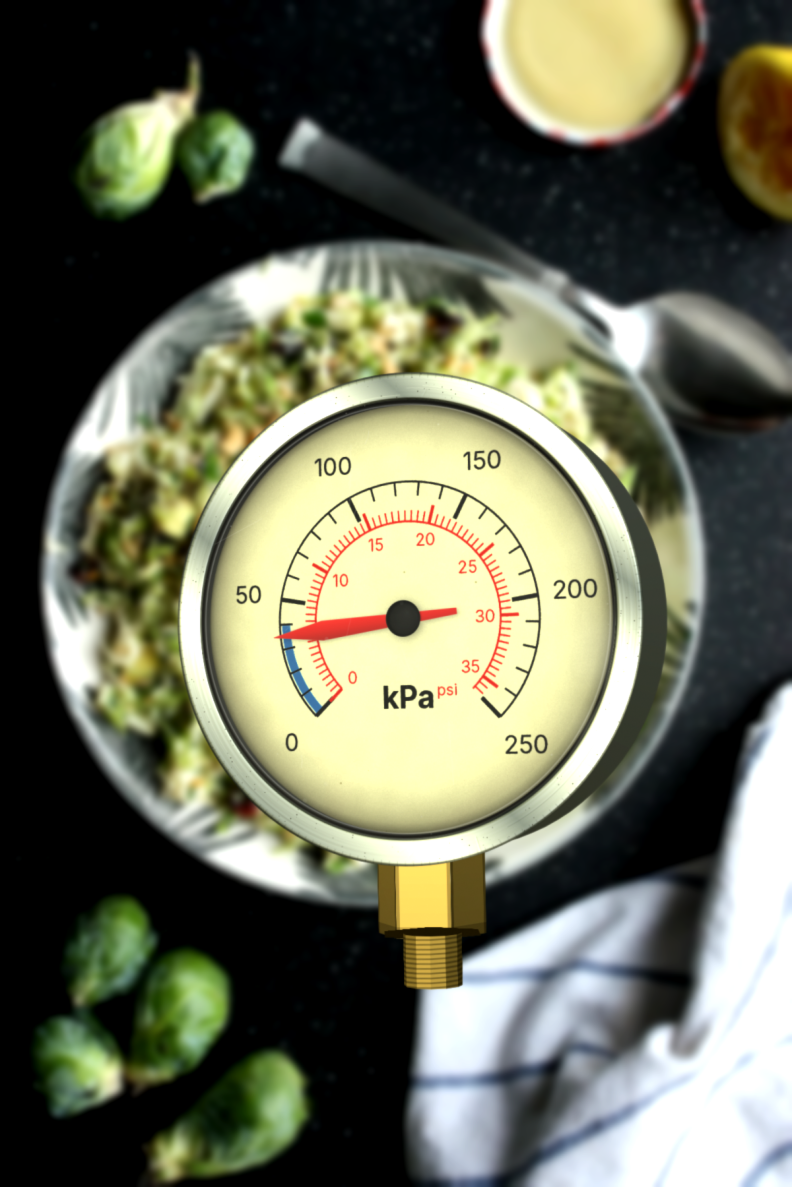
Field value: **35** kPa
